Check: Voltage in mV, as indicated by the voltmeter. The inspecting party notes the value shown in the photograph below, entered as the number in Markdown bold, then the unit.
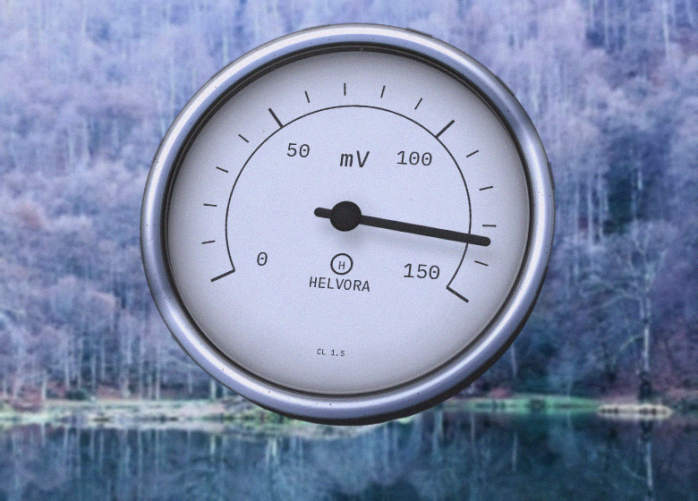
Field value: **135** mV
